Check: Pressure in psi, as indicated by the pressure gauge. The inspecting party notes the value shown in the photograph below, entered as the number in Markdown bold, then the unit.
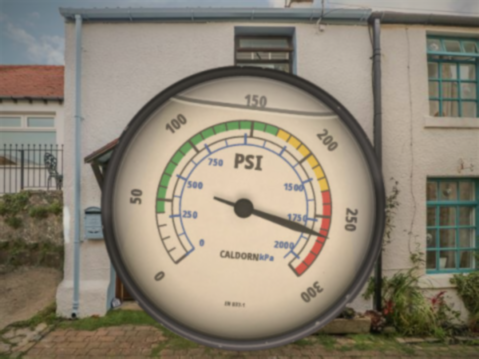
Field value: **265** psi
